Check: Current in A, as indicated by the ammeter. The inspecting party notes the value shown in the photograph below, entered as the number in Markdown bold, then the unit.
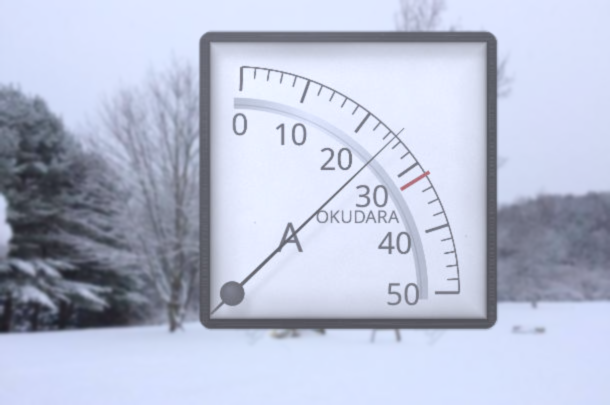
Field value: **25** A
